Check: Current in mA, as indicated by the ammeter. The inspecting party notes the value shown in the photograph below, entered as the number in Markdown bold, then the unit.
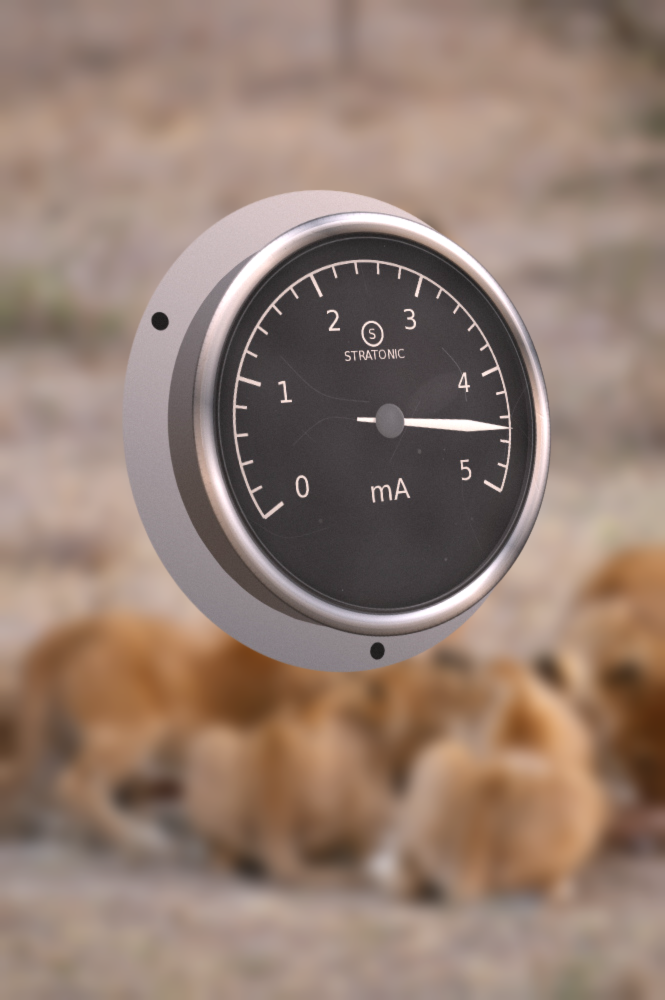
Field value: **4.5** mA
